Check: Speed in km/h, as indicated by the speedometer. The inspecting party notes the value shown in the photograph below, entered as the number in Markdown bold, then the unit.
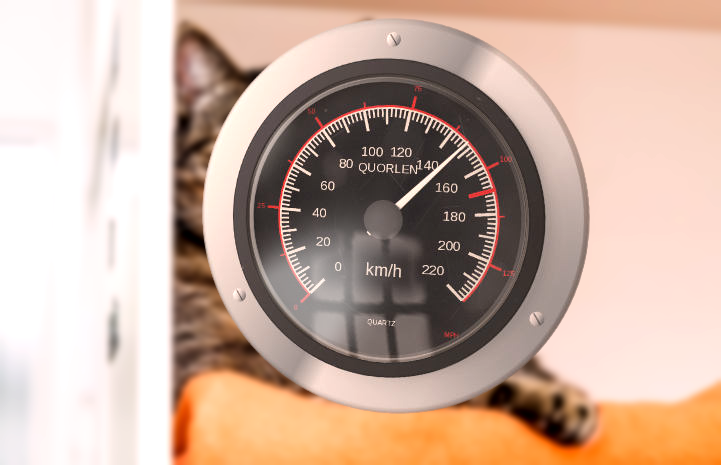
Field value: **148** km/h
